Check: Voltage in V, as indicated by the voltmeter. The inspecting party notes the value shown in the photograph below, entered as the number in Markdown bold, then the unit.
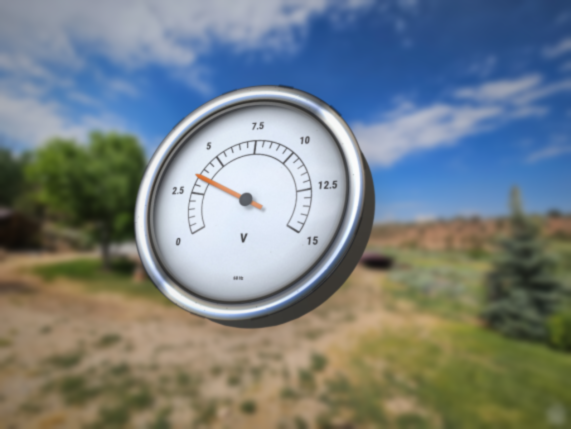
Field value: **3.5** V
